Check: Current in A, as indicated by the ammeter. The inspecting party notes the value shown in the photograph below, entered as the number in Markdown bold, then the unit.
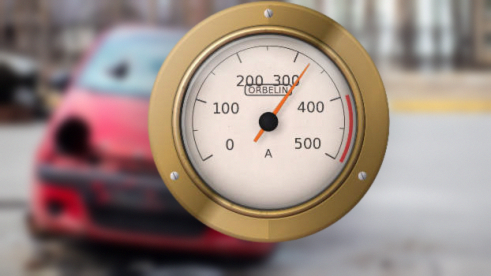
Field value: **325** A
